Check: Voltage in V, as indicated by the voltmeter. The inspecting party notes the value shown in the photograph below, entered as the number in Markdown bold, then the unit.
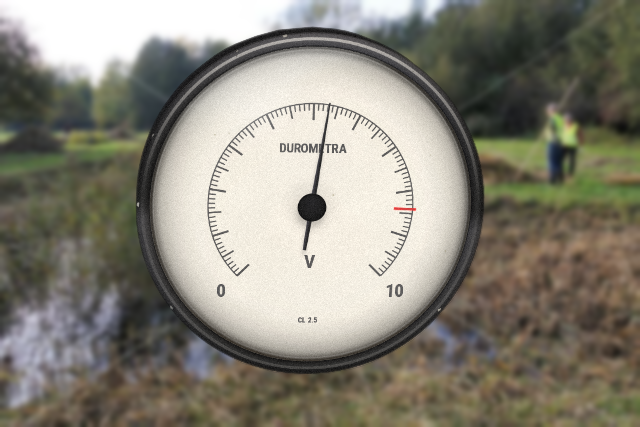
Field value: **5.3** V
